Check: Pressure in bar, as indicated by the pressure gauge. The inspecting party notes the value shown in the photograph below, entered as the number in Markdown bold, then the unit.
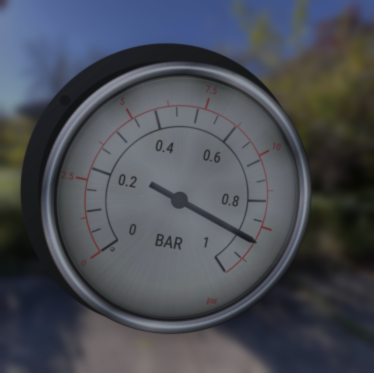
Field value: **0.9** bar
